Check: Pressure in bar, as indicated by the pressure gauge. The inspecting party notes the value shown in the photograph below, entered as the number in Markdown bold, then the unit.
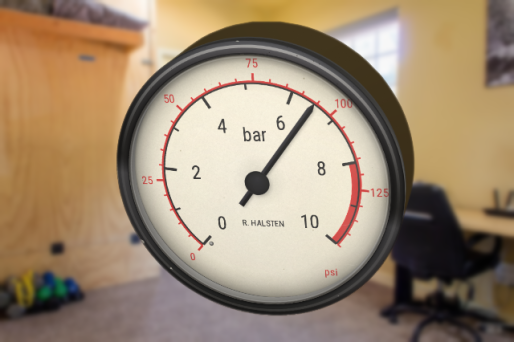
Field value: **6.5** bar
